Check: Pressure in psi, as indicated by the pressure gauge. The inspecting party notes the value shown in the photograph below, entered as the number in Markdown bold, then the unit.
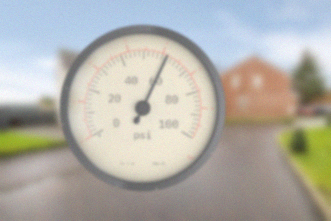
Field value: **60** psi
